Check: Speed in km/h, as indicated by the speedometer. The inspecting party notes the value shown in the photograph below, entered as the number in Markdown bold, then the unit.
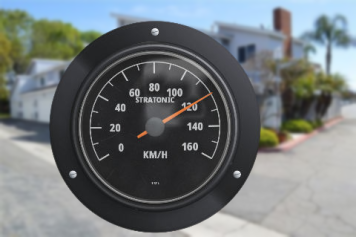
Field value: **120** km/h
